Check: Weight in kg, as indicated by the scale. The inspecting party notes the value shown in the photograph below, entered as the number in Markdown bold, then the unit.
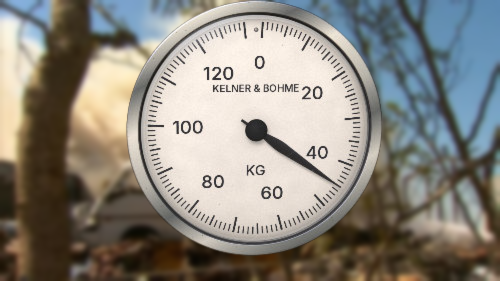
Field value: **45** kg
